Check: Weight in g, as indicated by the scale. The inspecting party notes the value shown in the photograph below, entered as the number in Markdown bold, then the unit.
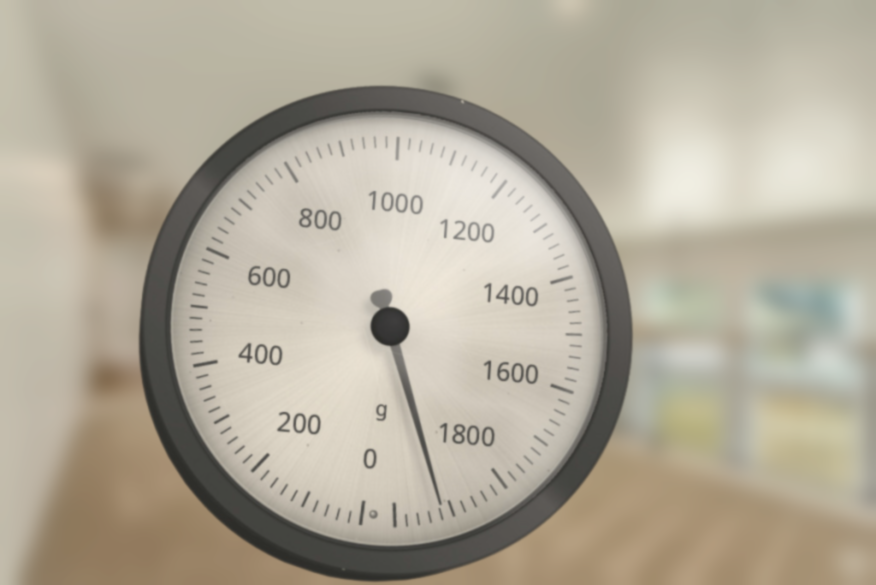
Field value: **1920** g
